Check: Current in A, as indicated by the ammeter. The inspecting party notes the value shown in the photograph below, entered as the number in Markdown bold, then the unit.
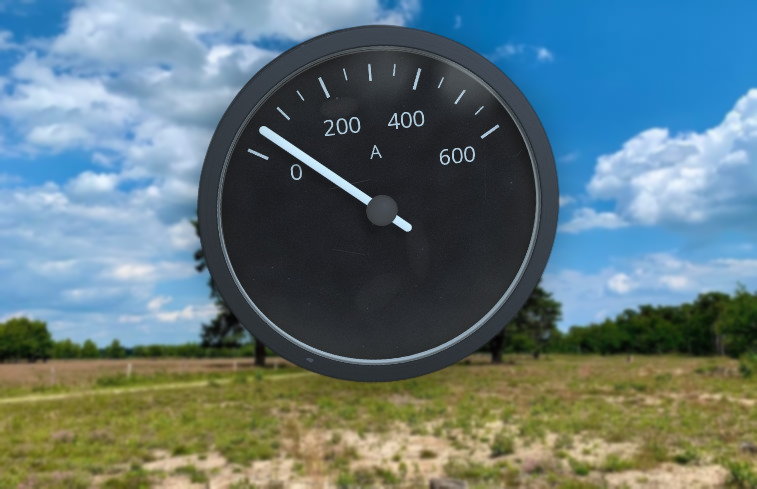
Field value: **50** A
